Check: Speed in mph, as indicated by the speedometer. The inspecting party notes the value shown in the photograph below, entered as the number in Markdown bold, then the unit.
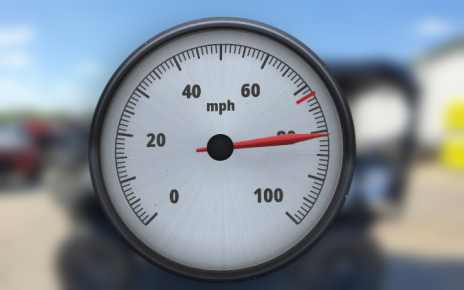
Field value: **81** mph
